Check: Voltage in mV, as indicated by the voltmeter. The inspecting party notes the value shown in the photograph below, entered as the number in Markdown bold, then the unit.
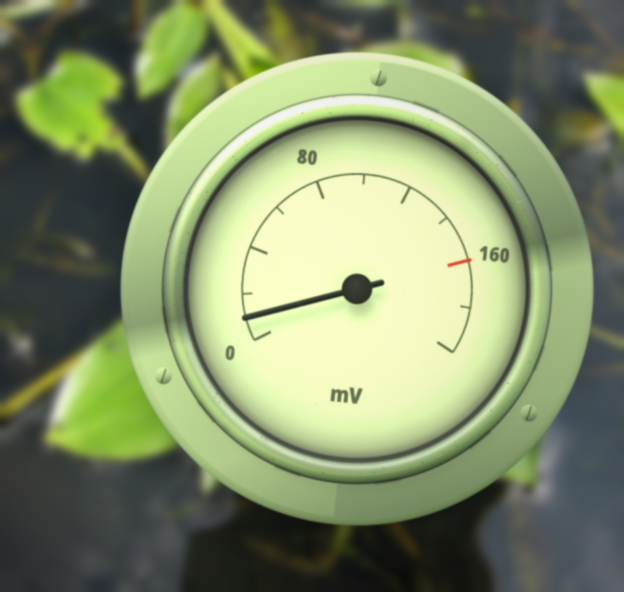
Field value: **10** mV
